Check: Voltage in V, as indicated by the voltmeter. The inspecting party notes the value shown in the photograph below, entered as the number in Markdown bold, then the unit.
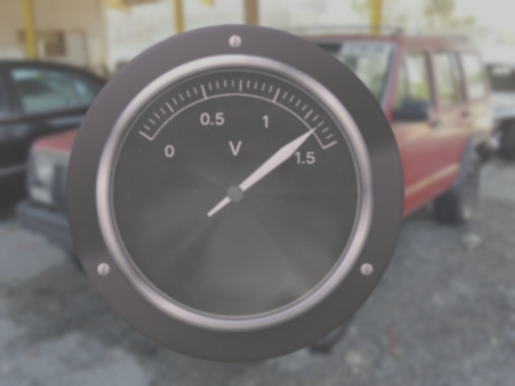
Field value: **1.35** V
